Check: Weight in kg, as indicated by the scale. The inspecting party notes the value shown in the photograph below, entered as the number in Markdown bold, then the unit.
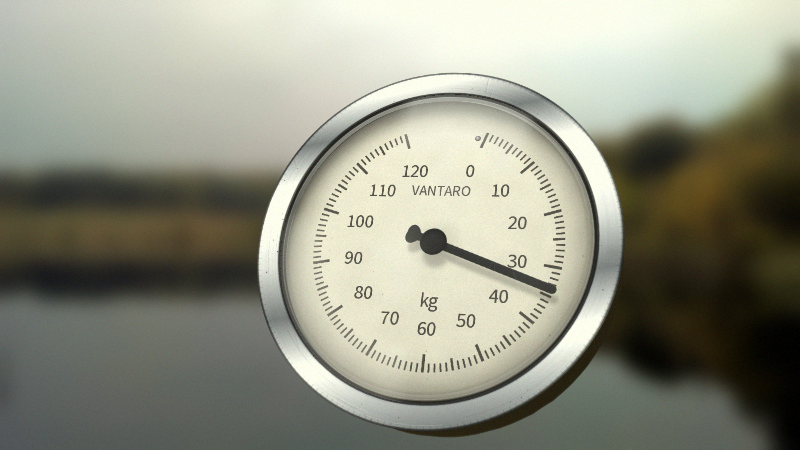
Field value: **34** kg
